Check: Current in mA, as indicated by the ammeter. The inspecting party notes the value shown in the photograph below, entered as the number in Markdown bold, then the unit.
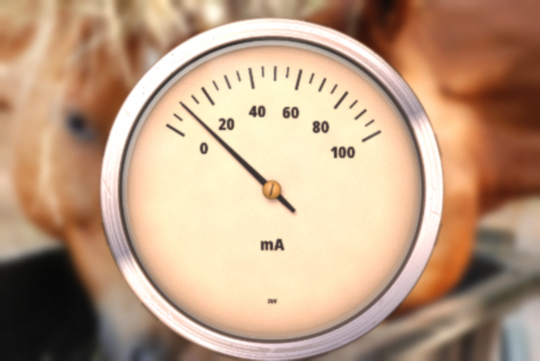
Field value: **10** mA
